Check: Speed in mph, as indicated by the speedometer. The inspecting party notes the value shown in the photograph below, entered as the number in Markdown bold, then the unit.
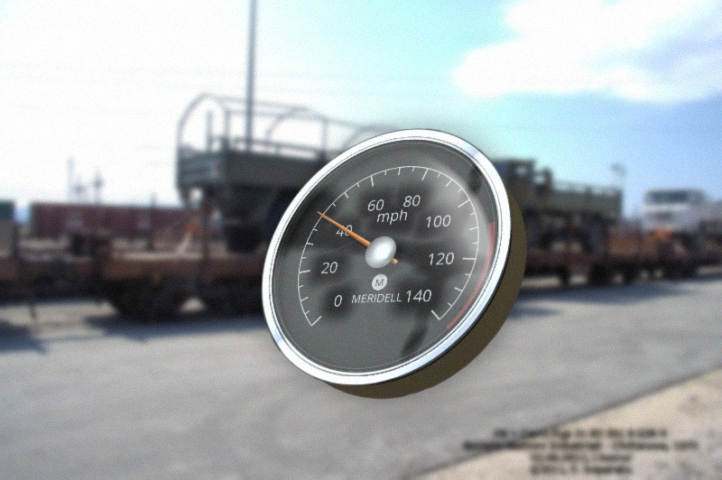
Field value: **40** mph
